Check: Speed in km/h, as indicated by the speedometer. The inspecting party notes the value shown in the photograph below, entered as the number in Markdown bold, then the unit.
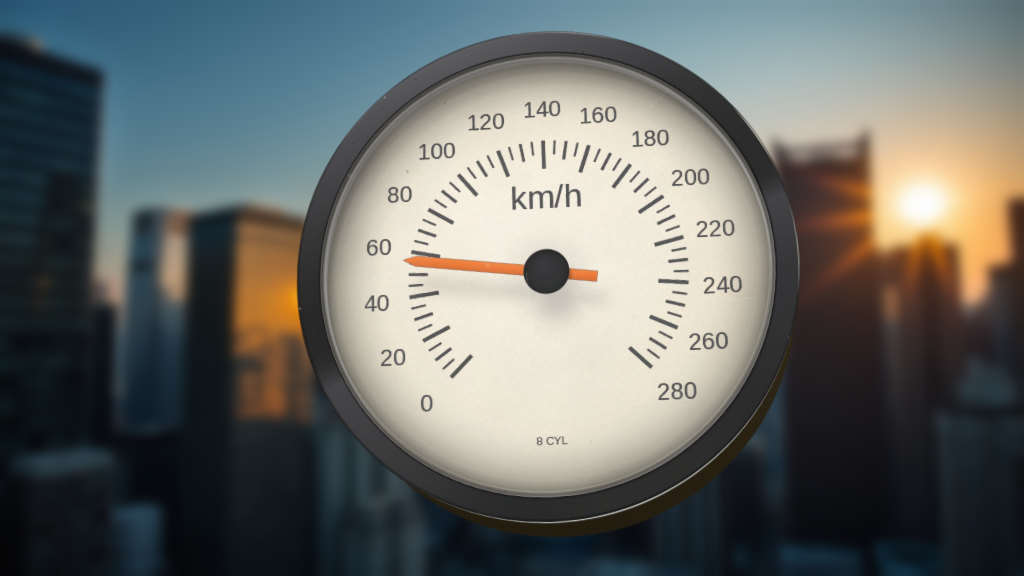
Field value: **55** km/h
